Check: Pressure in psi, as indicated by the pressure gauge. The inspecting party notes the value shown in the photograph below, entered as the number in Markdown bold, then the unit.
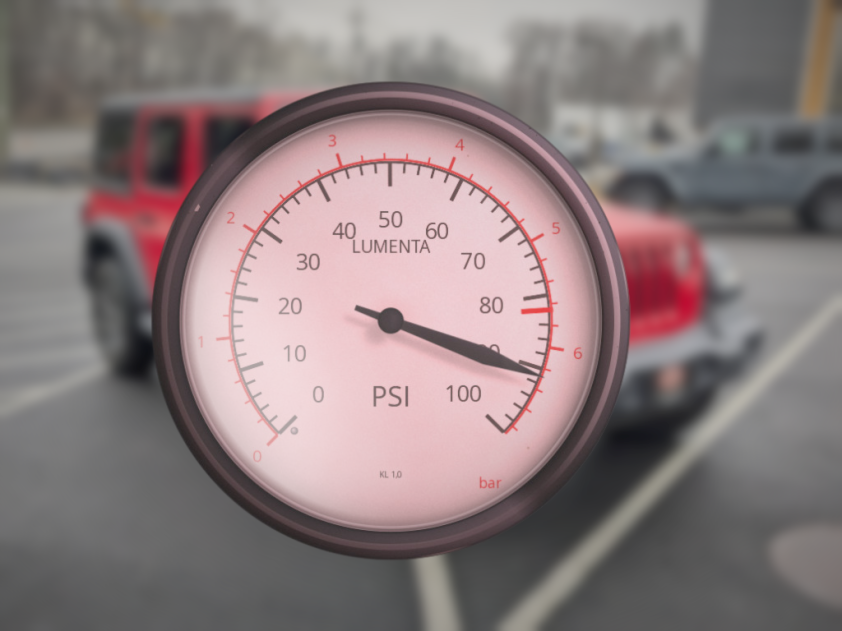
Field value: **91** psi
